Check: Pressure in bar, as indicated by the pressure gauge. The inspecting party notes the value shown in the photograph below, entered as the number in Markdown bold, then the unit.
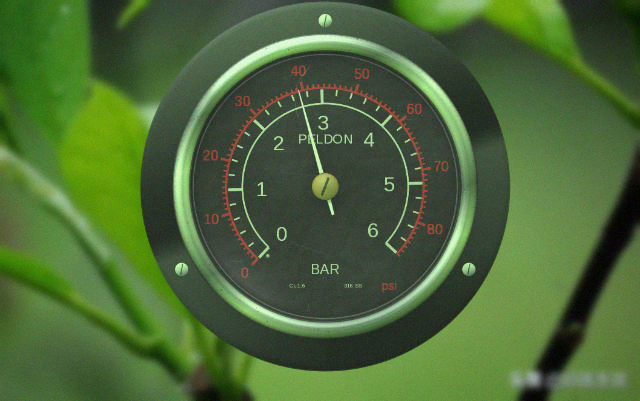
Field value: **2.7** bar
